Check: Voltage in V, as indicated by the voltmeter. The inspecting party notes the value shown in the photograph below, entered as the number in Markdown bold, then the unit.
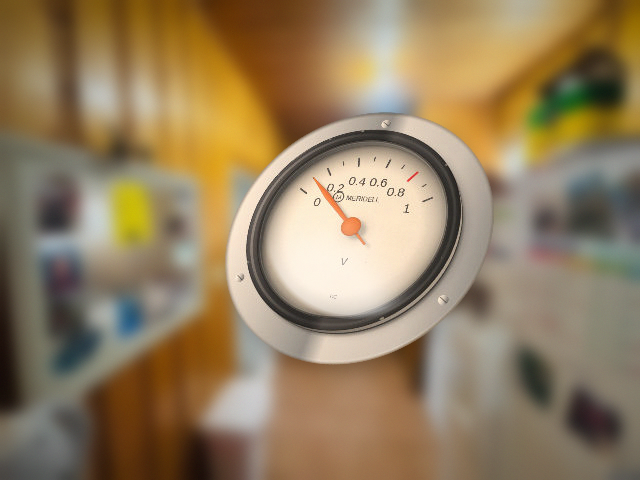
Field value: **0.1** V
